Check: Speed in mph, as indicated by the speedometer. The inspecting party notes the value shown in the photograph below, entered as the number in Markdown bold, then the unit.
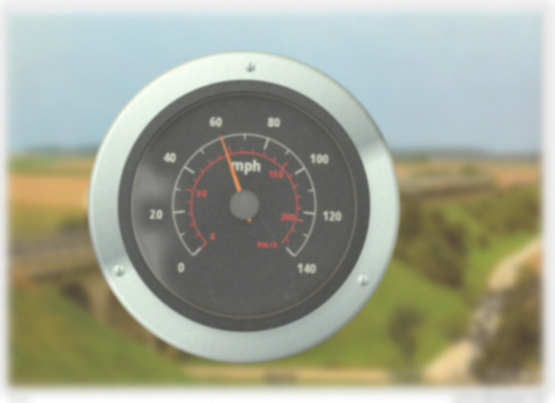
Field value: **60** mph
